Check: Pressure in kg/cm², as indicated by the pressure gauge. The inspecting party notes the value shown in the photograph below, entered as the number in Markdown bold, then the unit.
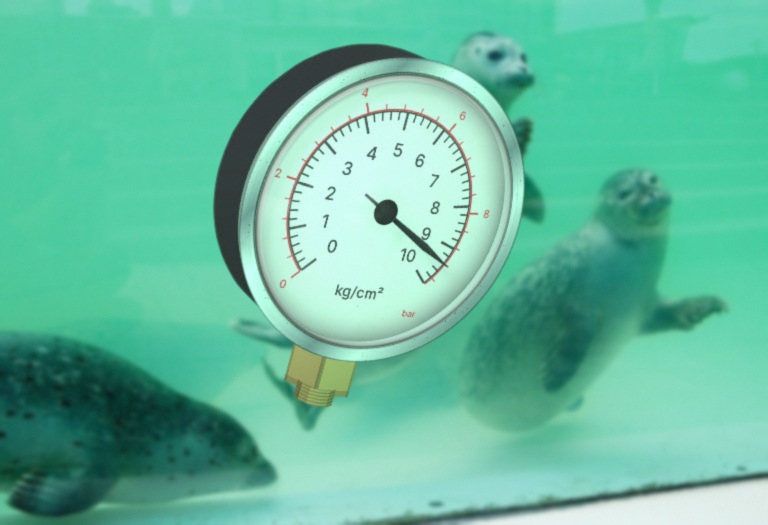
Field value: **9.4** kg/cm²
